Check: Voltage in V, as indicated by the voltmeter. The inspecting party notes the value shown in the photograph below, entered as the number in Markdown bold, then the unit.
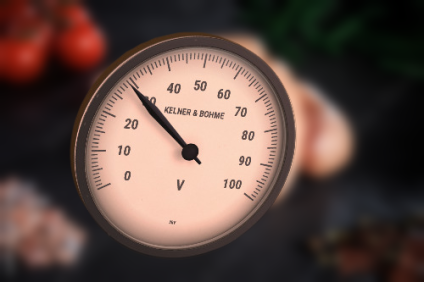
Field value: **29** V
